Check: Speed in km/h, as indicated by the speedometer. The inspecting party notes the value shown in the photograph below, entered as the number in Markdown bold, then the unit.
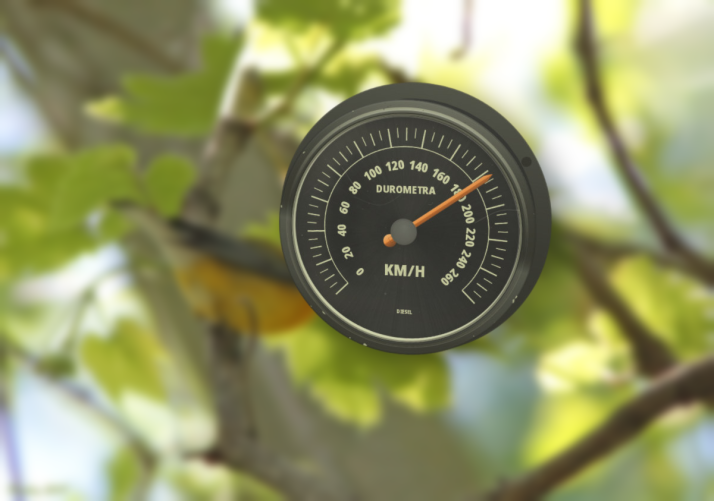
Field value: **182.5** km/h
